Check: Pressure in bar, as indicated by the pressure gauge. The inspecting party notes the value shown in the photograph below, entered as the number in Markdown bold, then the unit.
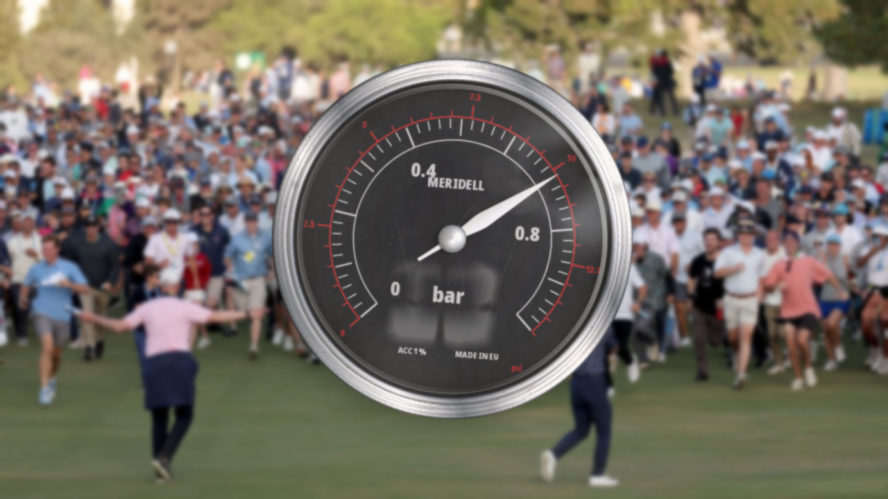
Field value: **0.7** bar
